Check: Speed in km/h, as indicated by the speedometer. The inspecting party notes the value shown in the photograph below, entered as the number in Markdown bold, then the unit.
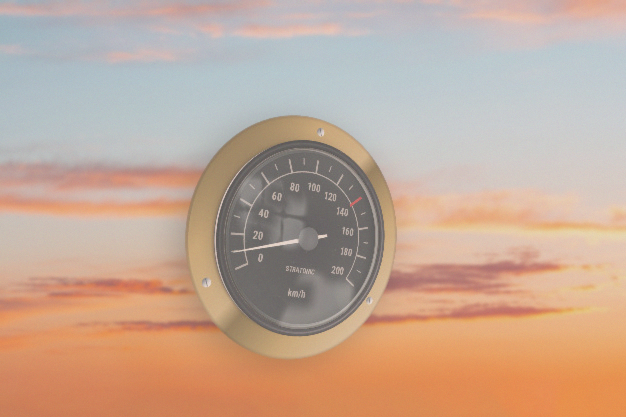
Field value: **10** km/h
